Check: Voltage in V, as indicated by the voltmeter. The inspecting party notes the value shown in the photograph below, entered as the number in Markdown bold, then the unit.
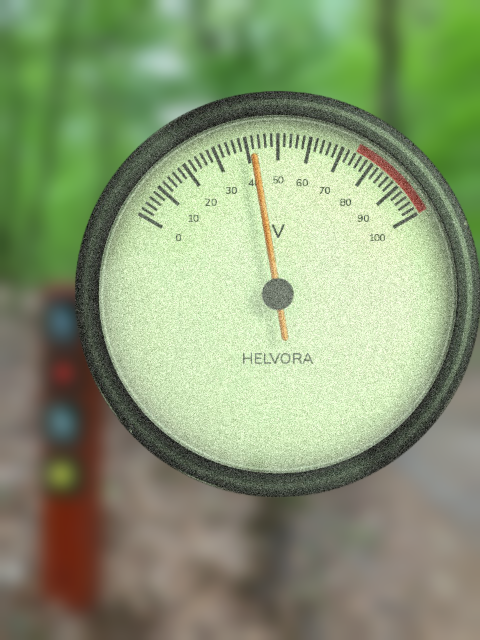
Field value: **42** V
